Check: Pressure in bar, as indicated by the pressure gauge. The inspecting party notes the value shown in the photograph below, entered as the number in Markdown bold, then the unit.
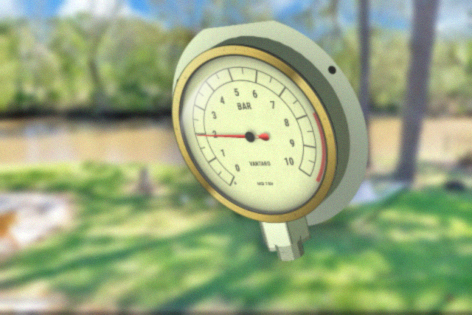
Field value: **2** bar
